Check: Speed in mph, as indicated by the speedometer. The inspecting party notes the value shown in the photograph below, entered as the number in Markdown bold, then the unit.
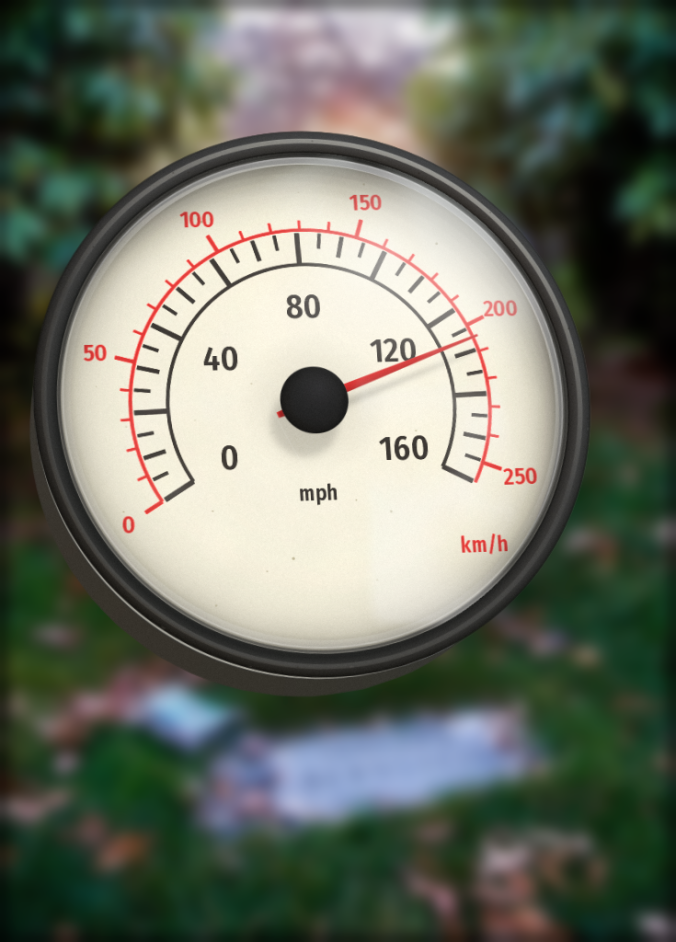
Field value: **127.5** mph
